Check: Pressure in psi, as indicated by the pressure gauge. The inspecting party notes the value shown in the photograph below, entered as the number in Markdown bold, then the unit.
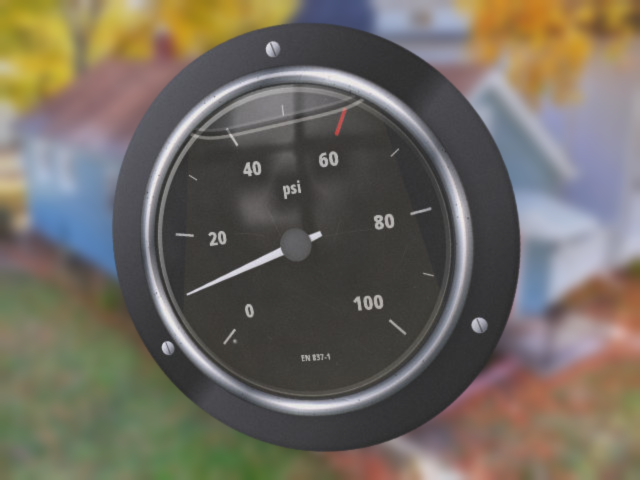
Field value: **10** psi
